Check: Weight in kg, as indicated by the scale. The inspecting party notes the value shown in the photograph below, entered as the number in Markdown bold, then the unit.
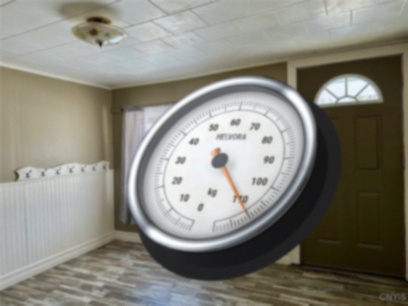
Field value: **110** kg
